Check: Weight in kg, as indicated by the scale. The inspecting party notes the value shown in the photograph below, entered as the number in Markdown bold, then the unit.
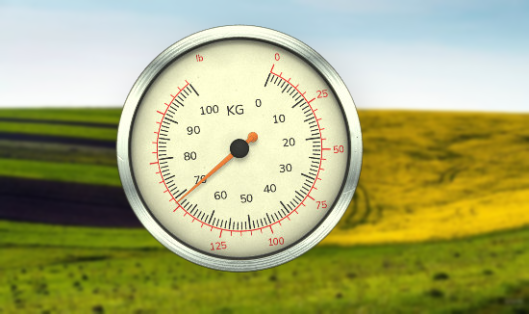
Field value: **69** kg
